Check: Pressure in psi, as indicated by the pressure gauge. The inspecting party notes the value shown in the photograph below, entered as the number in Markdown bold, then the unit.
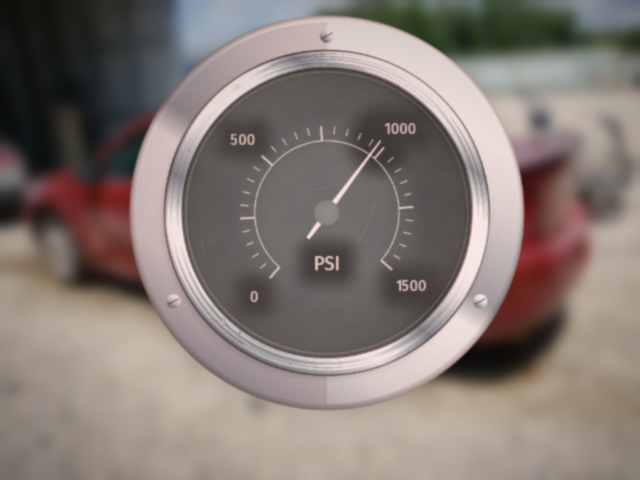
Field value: **975** psi
